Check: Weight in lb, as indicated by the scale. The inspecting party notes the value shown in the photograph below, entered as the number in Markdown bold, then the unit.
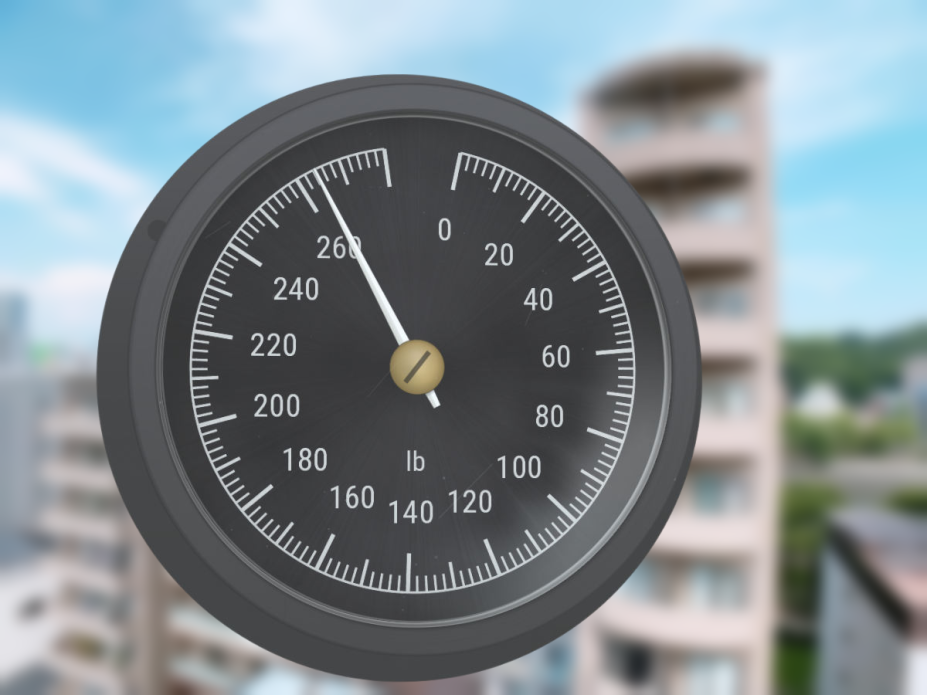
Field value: **264** lb
